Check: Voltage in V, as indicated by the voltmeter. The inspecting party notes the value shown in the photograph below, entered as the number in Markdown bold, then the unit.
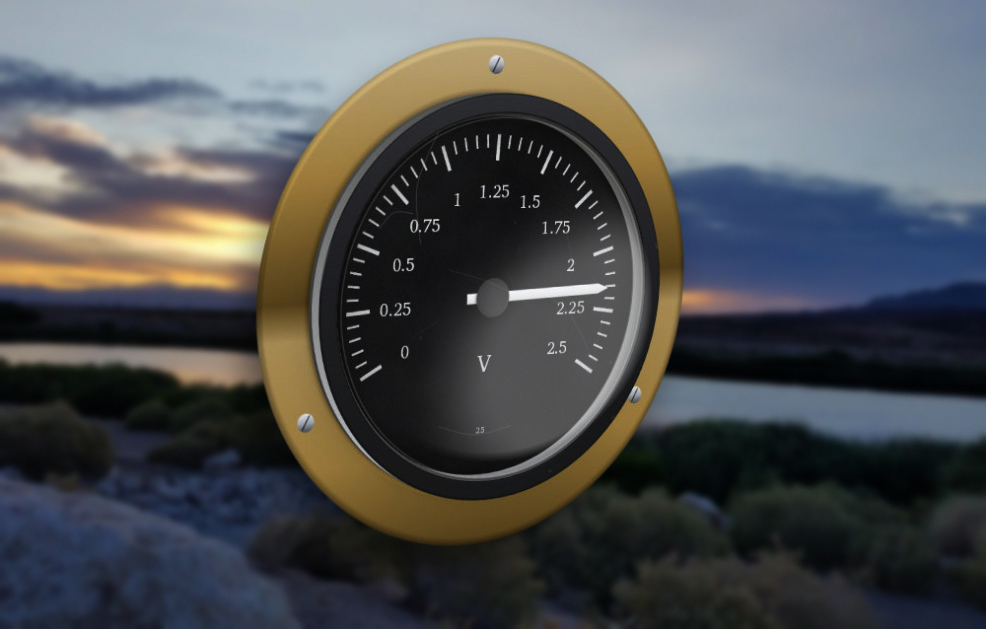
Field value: **2.15** V
